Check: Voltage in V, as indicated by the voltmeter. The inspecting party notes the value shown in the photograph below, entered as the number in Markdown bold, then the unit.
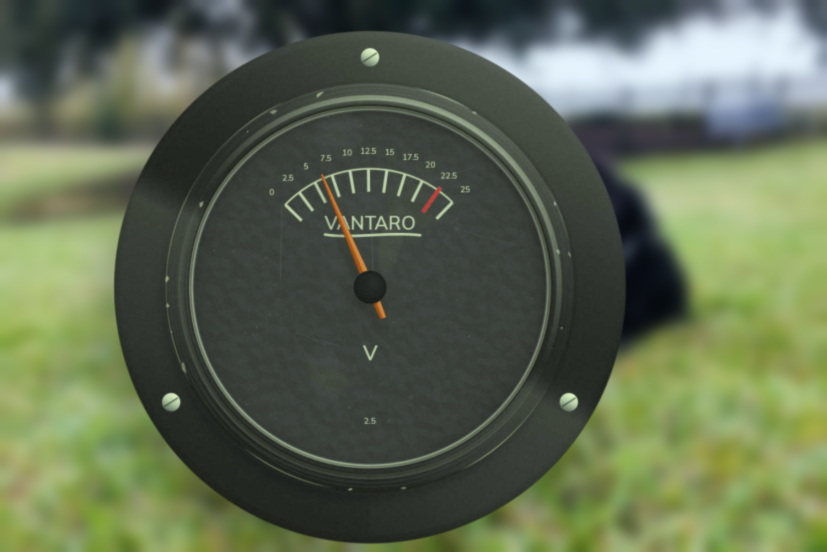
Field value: **6.25** V
